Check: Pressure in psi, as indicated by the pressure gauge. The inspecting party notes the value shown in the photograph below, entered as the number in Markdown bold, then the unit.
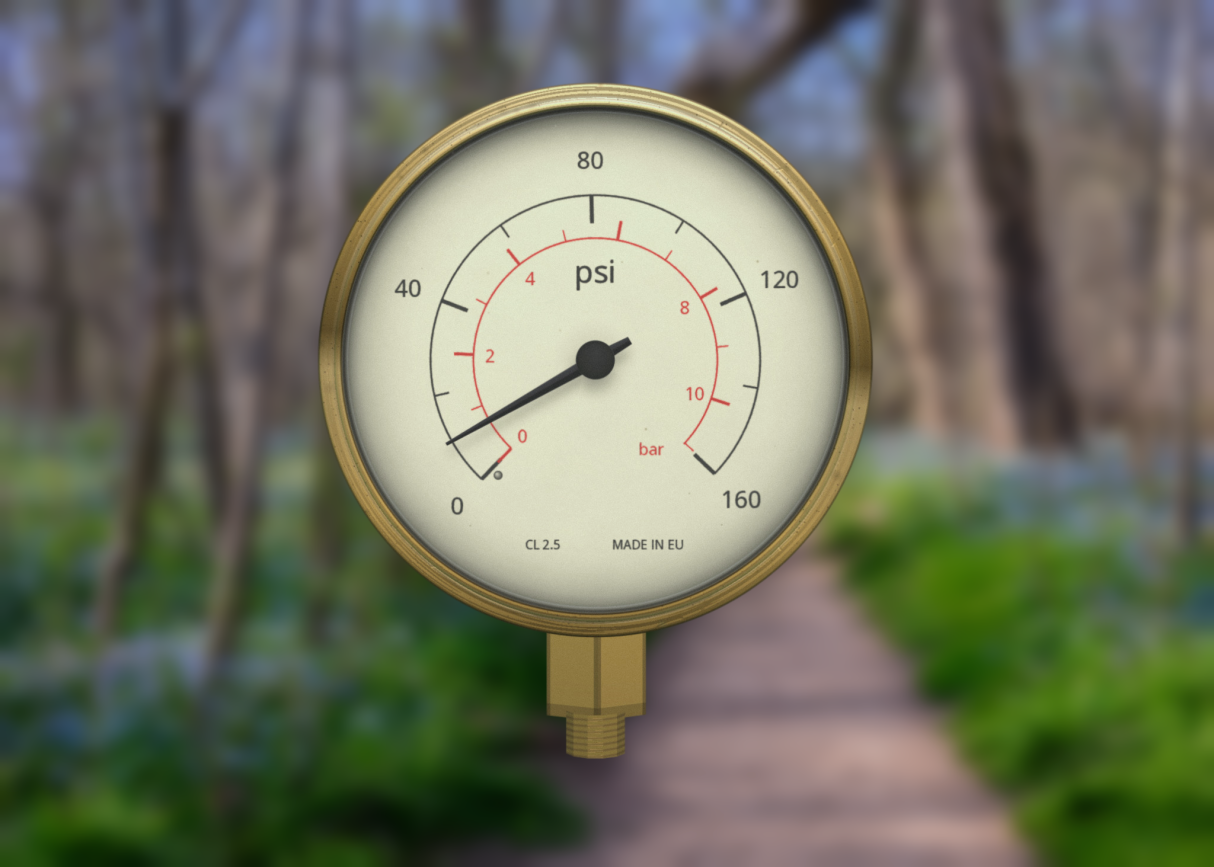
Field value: **10** psi
